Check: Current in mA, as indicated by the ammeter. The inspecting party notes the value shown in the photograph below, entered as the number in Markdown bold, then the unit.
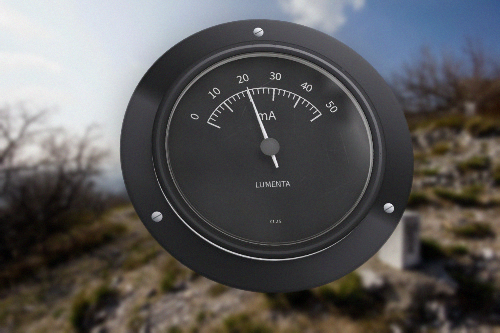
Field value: **20** mA
